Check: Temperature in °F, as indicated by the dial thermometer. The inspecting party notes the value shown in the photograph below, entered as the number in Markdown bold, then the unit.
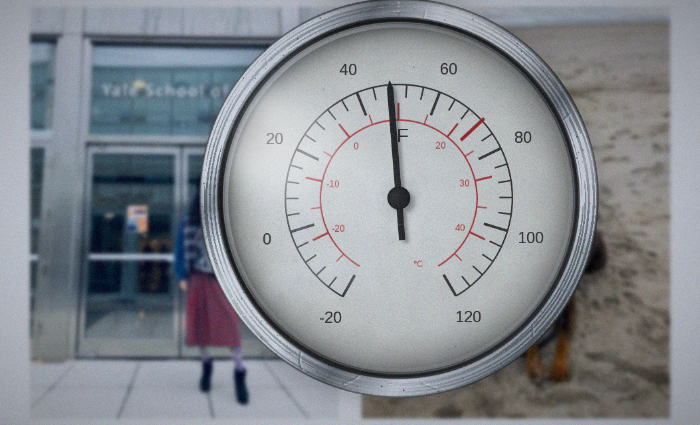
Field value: **48** °F
